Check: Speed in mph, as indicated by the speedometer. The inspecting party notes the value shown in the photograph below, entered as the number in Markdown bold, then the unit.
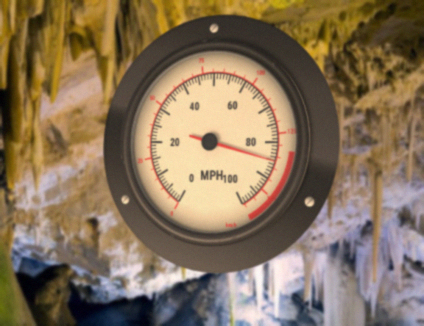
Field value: **85** mph
